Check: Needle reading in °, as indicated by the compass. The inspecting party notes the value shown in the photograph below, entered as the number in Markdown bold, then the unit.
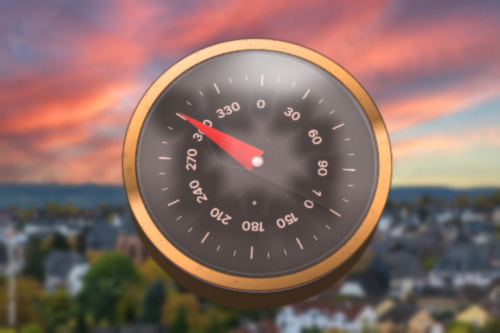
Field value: **300** °
